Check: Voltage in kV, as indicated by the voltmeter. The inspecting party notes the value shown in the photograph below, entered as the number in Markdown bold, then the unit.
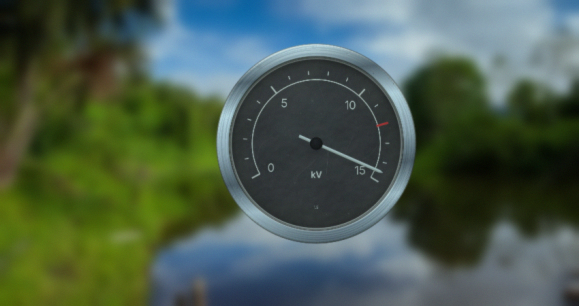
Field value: **14.5** kV
